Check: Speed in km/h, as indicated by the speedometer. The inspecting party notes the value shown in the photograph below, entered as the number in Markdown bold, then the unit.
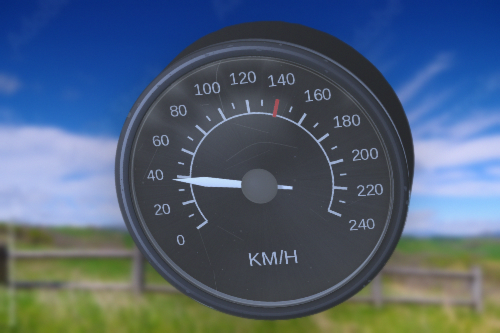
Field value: **40** km/h
